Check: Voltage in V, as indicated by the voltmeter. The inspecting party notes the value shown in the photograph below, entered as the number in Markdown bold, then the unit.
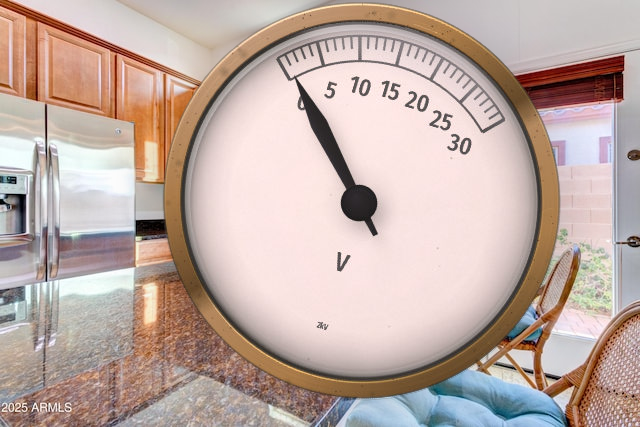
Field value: **1** V
